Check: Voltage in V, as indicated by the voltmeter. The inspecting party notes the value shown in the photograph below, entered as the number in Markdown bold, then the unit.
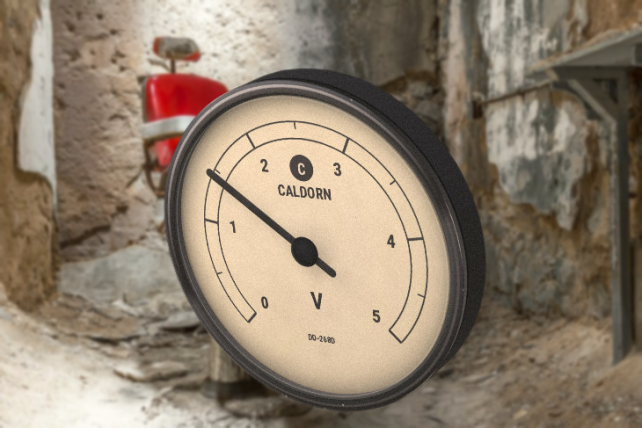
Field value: **1.5** V
